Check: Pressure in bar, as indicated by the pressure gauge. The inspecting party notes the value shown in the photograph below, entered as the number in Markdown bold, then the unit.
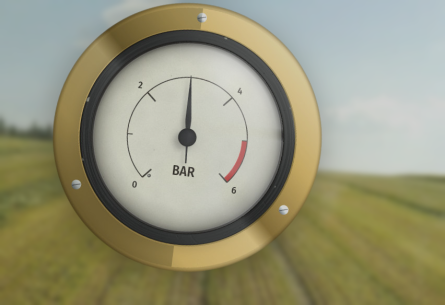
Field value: **3** bar
